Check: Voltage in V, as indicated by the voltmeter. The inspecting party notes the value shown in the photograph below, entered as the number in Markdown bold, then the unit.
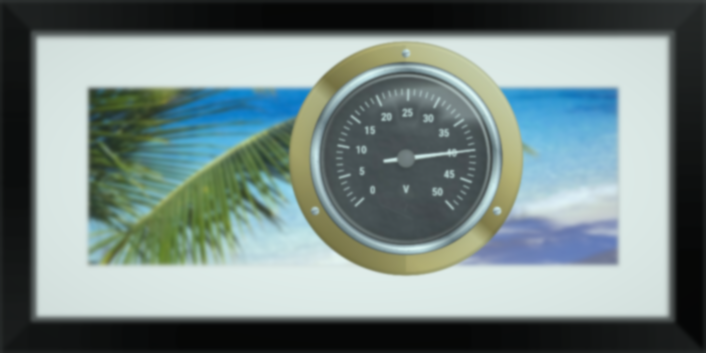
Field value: **40** V
